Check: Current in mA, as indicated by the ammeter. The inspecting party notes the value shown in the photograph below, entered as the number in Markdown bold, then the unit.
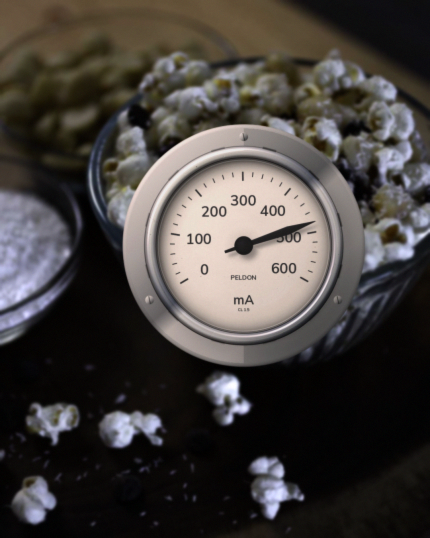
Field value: **480** mA
